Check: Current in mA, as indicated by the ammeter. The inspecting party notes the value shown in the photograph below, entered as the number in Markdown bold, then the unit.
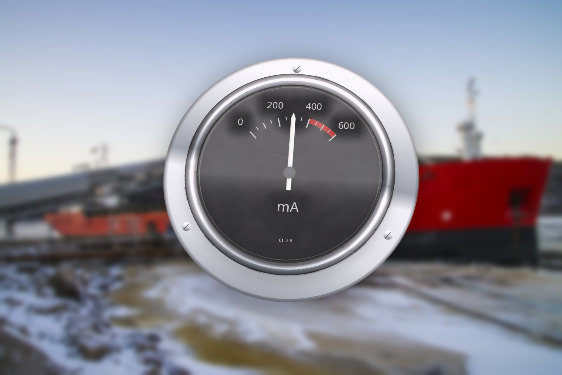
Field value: **300** mA
